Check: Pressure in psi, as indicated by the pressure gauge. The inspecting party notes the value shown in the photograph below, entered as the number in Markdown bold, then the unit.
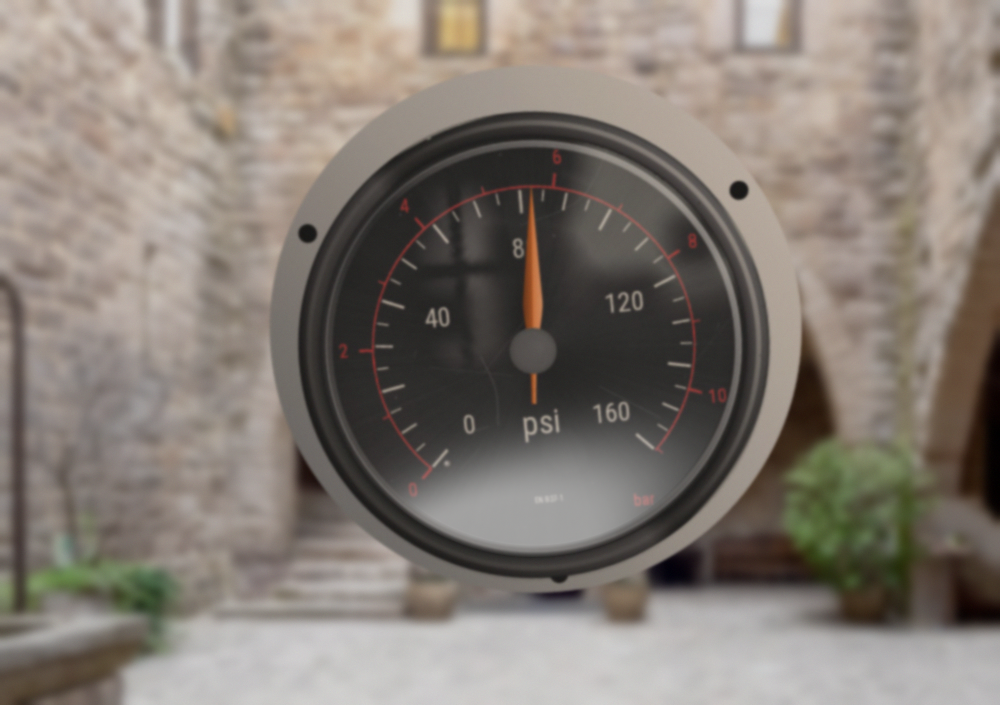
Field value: **82.5** psi
